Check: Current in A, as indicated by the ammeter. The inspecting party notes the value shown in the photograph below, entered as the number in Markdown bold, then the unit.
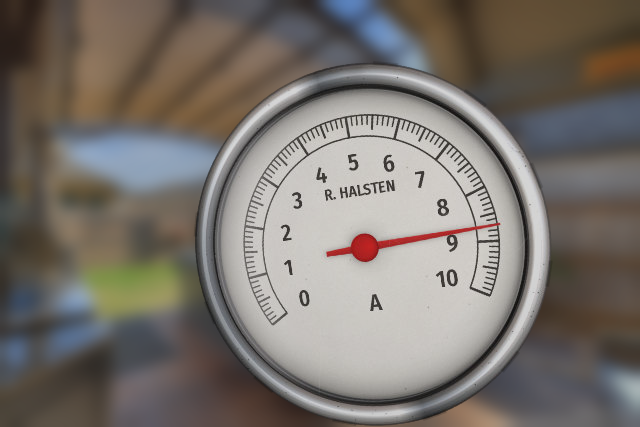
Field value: **8.7** A
